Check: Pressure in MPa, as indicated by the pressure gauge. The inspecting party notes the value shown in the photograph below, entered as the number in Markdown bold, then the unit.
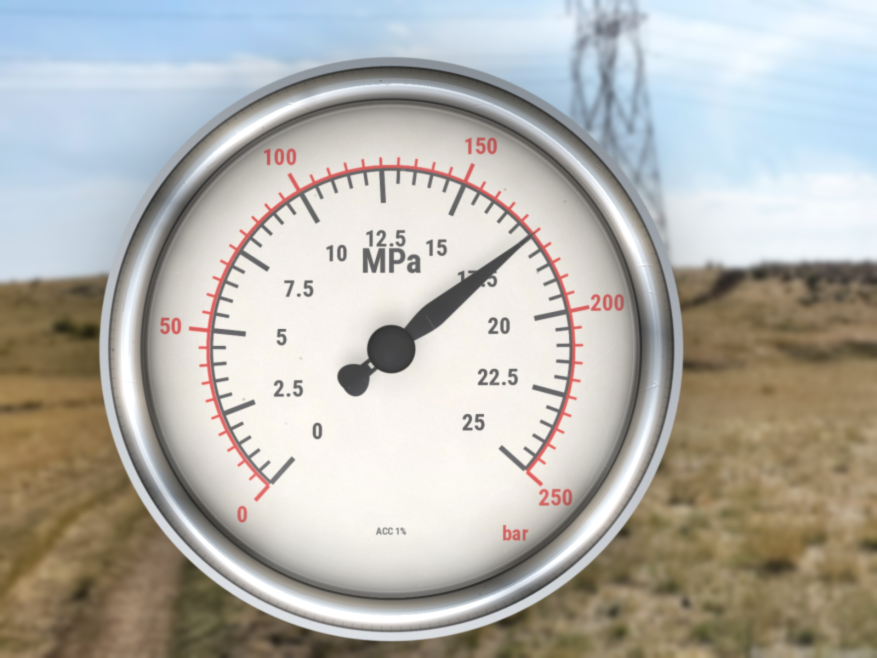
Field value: **17.5** MPa
